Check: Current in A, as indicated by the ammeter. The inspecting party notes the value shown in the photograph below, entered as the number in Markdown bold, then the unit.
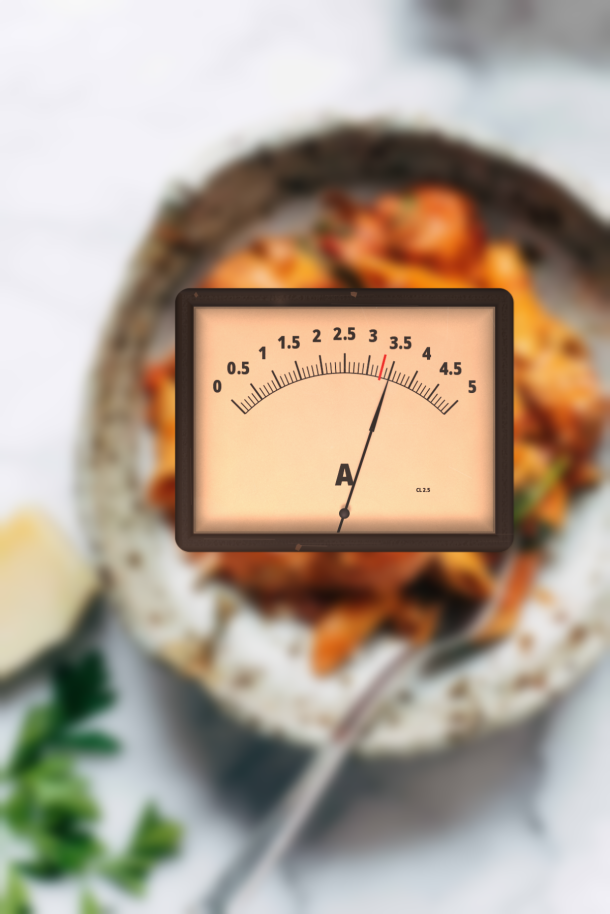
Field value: **3.5** A
